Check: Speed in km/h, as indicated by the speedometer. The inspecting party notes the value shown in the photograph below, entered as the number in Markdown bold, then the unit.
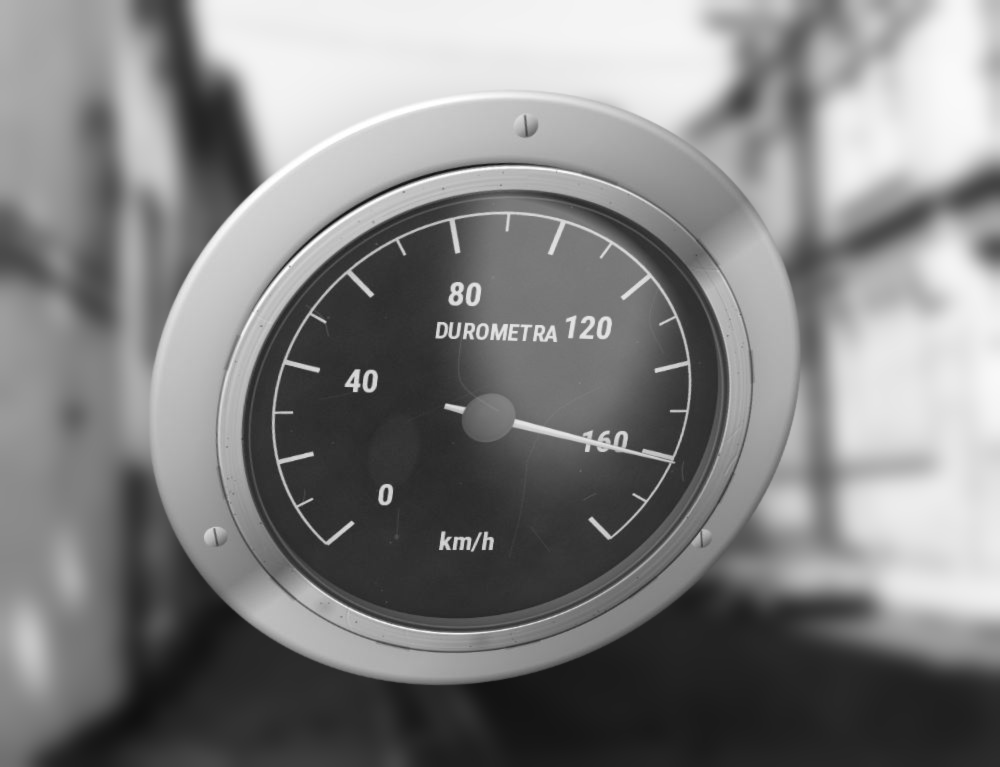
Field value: **160** km/h
